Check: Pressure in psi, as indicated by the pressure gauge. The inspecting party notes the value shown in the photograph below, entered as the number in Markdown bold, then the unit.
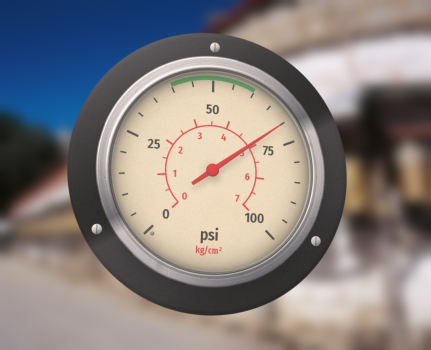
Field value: **70** psi
